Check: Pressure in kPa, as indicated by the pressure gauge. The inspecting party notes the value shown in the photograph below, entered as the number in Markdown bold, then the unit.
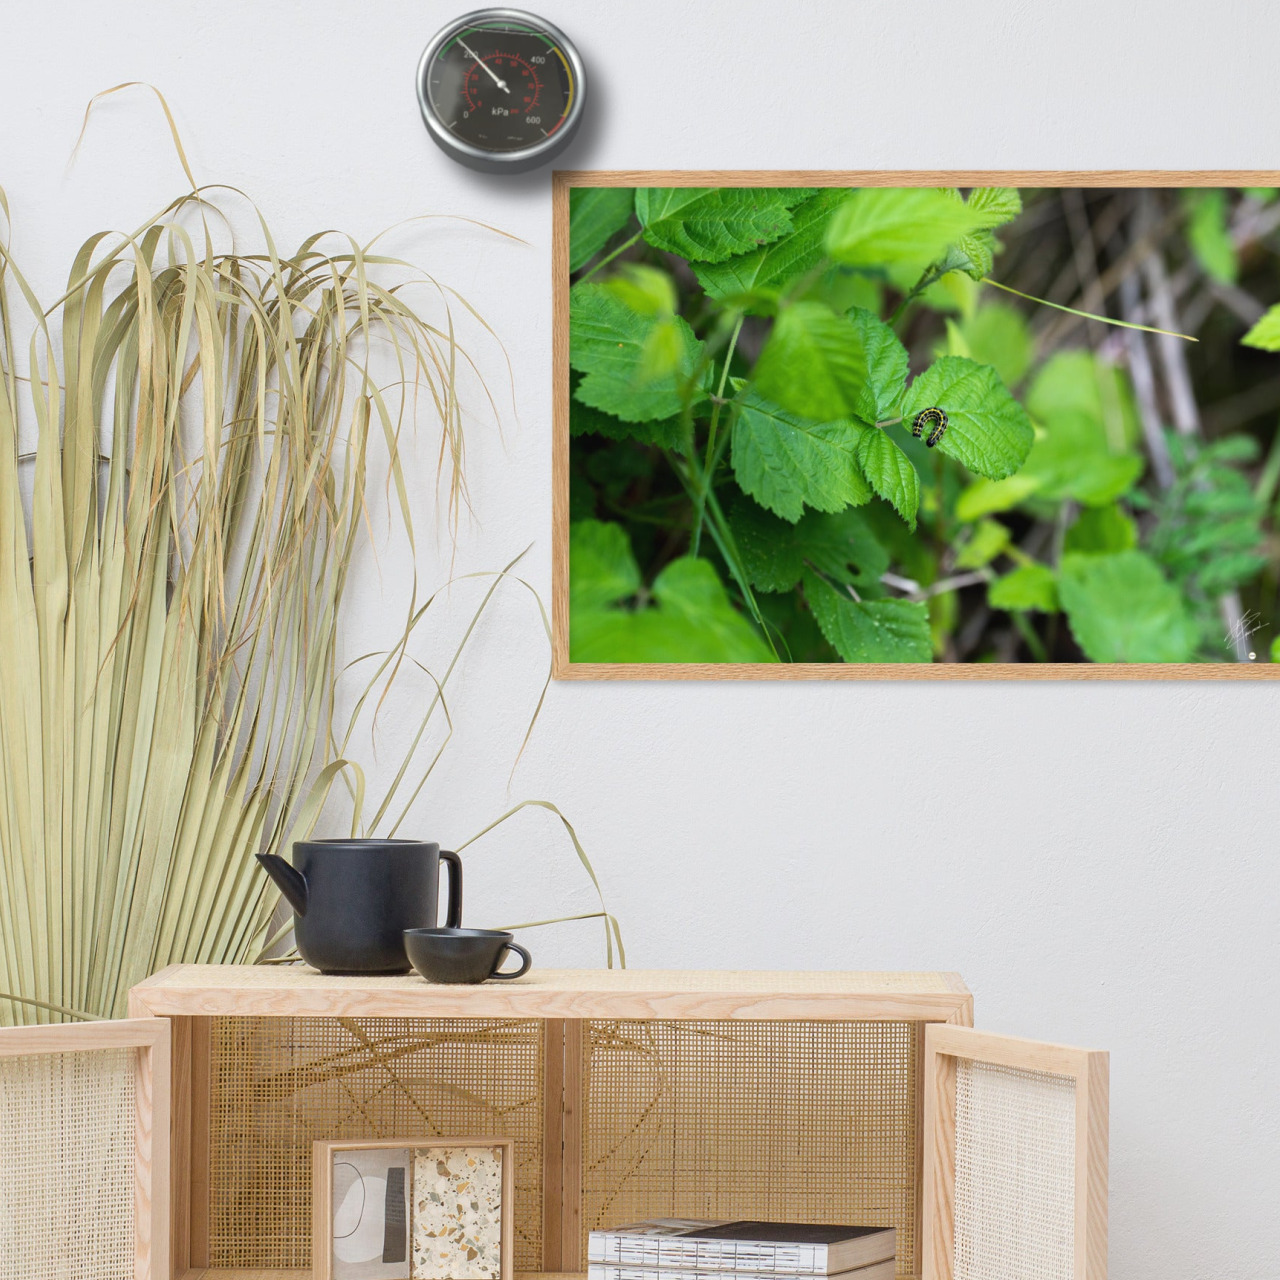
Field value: **200** kPa
